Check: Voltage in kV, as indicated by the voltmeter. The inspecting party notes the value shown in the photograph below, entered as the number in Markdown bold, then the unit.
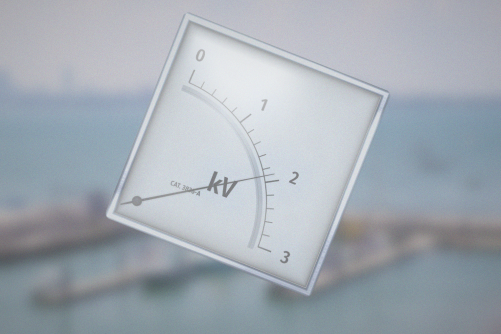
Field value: **1.9** kV
